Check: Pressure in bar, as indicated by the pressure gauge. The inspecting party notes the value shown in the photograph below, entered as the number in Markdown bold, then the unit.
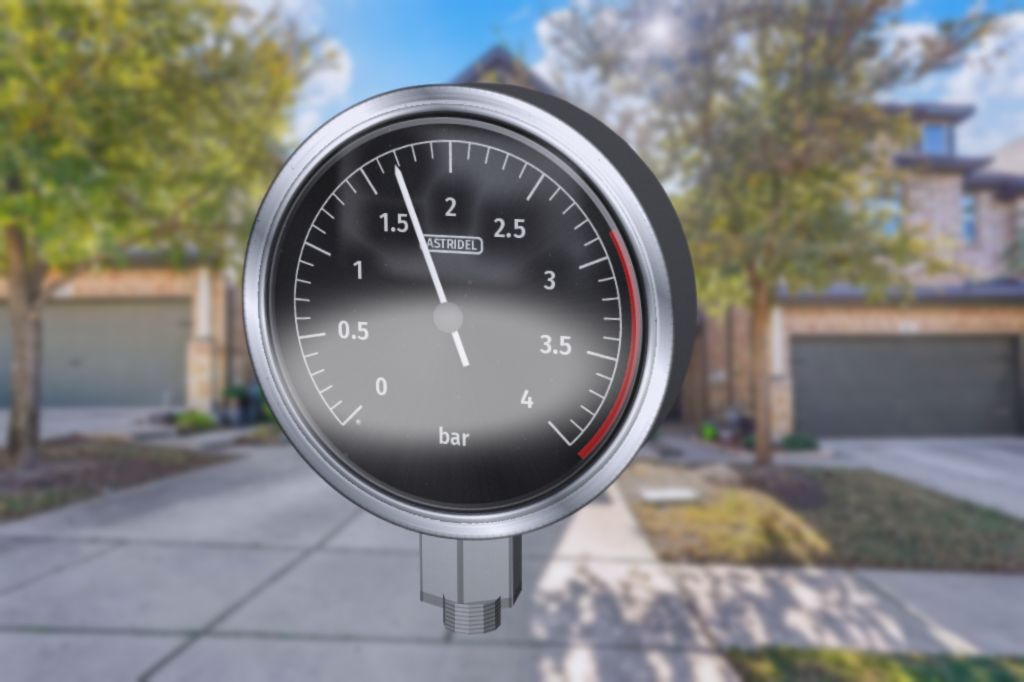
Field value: **1.7** bar
